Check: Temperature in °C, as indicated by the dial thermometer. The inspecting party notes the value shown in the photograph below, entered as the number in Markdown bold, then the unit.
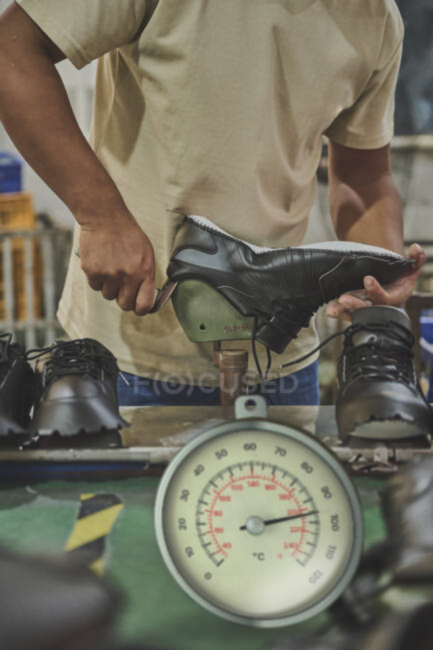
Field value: **95** °C
